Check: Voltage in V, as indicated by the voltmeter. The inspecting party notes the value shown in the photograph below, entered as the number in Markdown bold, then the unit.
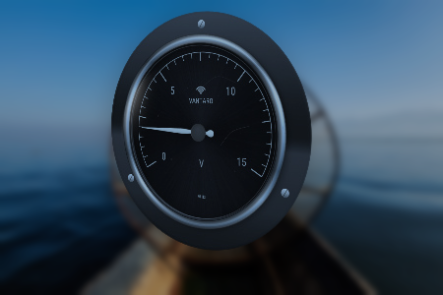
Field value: **2** V
